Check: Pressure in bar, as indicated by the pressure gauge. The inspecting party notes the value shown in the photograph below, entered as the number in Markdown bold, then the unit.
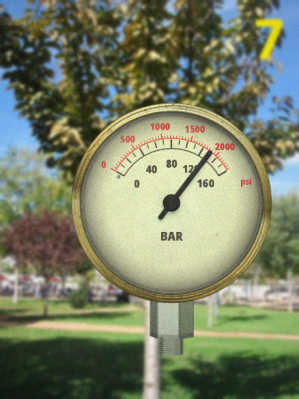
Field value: **130** bar
